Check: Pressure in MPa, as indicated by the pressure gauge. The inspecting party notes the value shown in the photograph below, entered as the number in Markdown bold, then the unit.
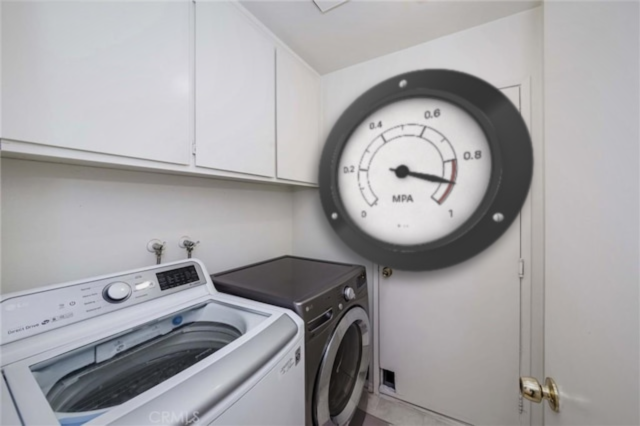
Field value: **0.9** MPa
